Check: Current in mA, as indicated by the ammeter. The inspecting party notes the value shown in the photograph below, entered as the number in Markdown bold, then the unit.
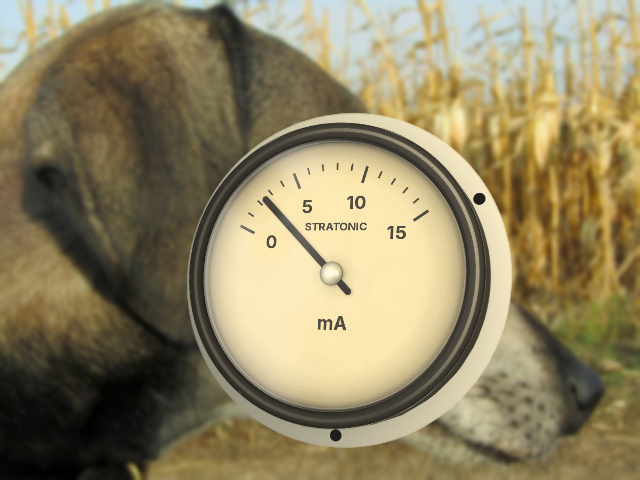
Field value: **2.5** mA
